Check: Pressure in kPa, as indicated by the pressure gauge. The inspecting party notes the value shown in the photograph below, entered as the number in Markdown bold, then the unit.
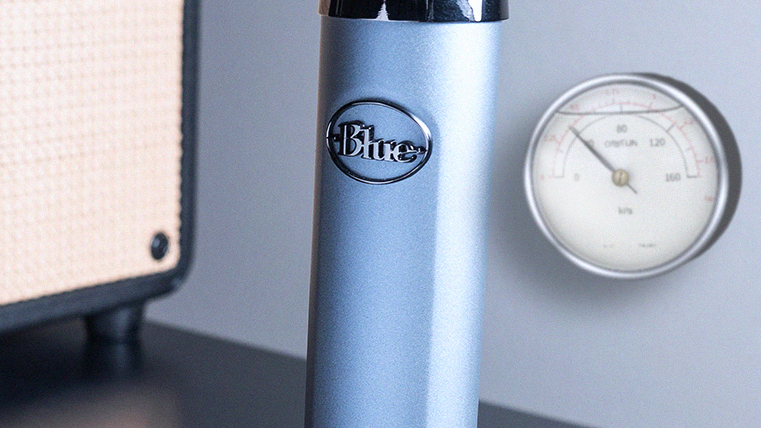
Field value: **40** kPa
